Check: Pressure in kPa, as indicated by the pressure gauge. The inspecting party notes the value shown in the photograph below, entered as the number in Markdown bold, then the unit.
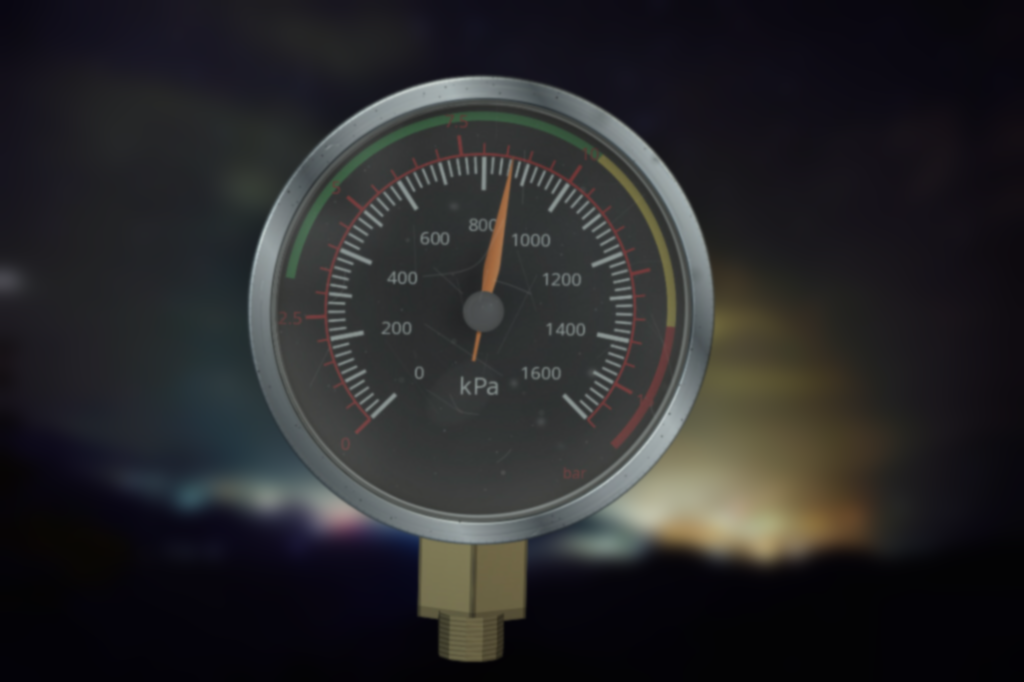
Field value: **860** kPa
